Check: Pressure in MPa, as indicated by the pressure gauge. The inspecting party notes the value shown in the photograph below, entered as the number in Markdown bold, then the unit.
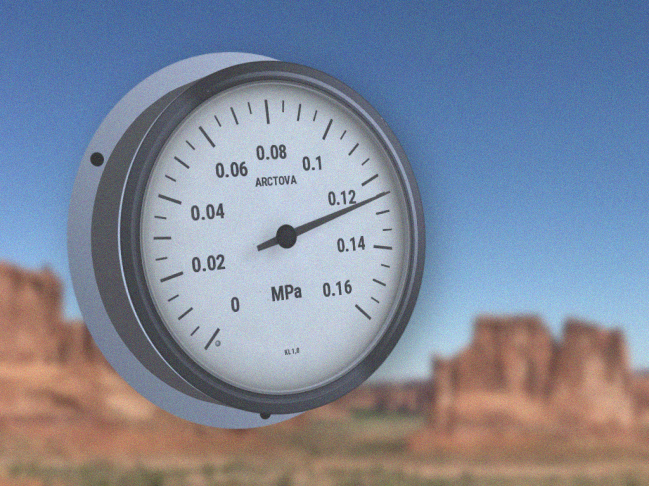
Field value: **0.125** MPa
